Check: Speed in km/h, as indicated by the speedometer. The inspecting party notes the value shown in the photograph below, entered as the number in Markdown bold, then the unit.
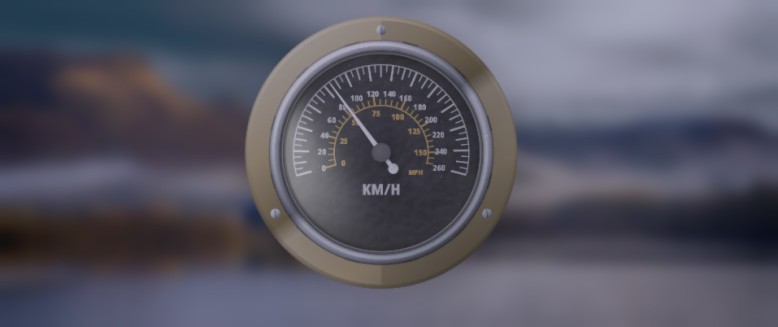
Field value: **85** km/h
